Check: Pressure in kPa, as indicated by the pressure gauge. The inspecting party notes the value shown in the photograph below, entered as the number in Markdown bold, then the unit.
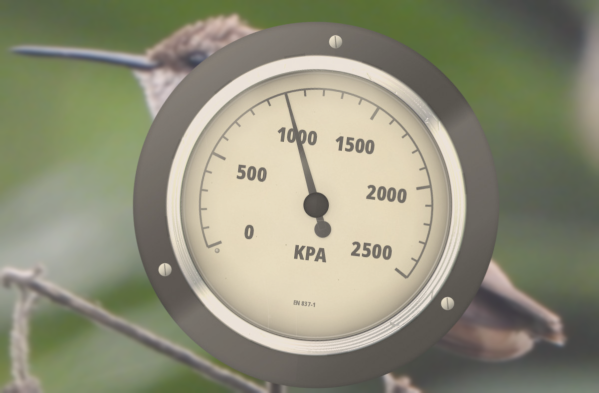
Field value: **1000** kPa
